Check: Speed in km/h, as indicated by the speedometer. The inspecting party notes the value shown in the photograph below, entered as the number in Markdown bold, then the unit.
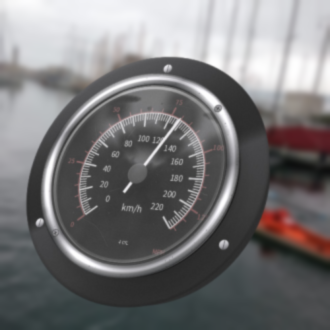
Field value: **130** km/h
